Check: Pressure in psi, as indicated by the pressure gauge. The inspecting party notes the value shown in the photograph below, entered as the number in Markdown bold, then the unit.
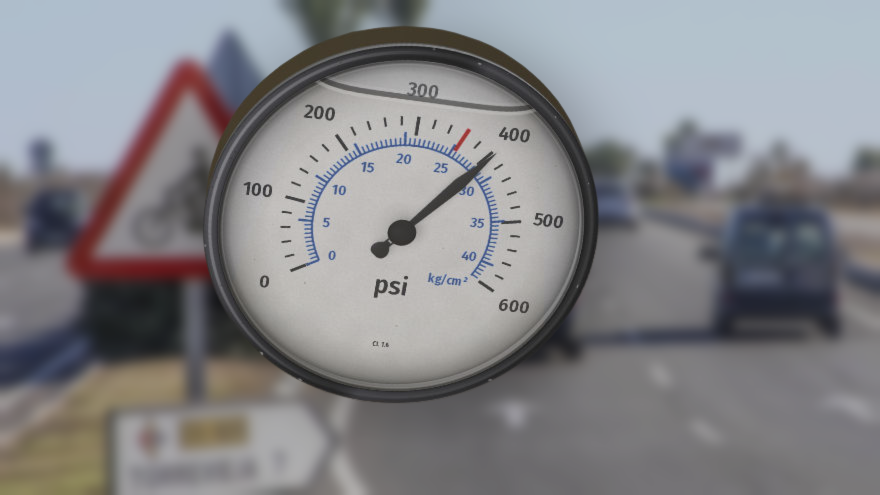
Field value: **400** psi
